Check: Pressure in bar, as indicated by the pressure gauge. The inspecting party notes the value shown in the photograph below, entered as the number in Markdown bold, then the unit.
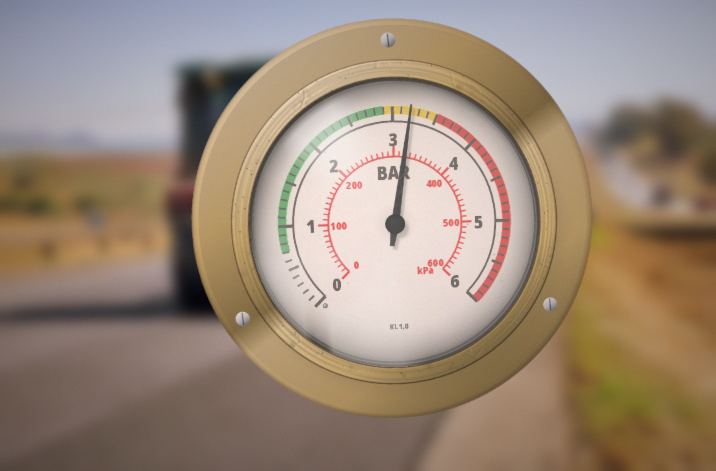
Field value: **3.2** bar
